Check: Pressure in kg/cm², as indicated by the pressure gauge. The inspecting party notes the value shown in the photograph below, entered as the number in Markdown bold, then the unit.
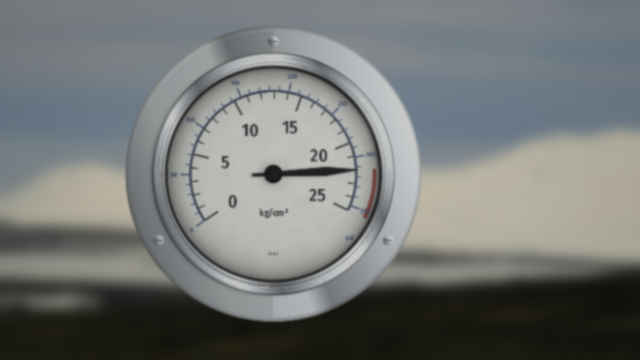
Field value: **22** kg/cm²
